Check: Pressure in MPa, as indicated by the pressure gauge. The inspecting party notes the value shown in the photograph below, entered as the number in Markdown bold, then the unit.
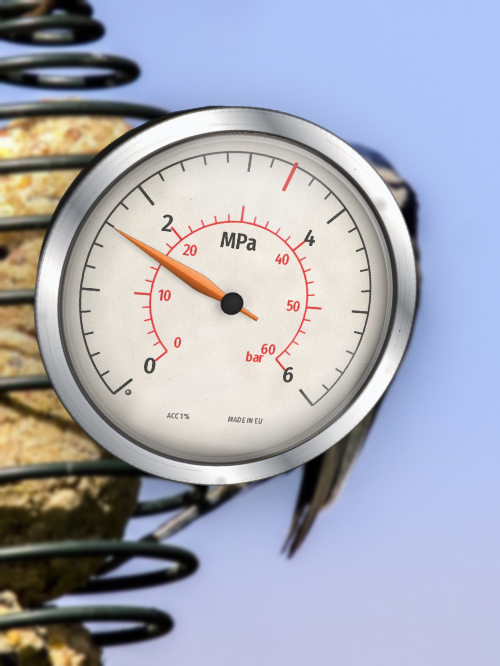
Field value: **1.6** MPa
